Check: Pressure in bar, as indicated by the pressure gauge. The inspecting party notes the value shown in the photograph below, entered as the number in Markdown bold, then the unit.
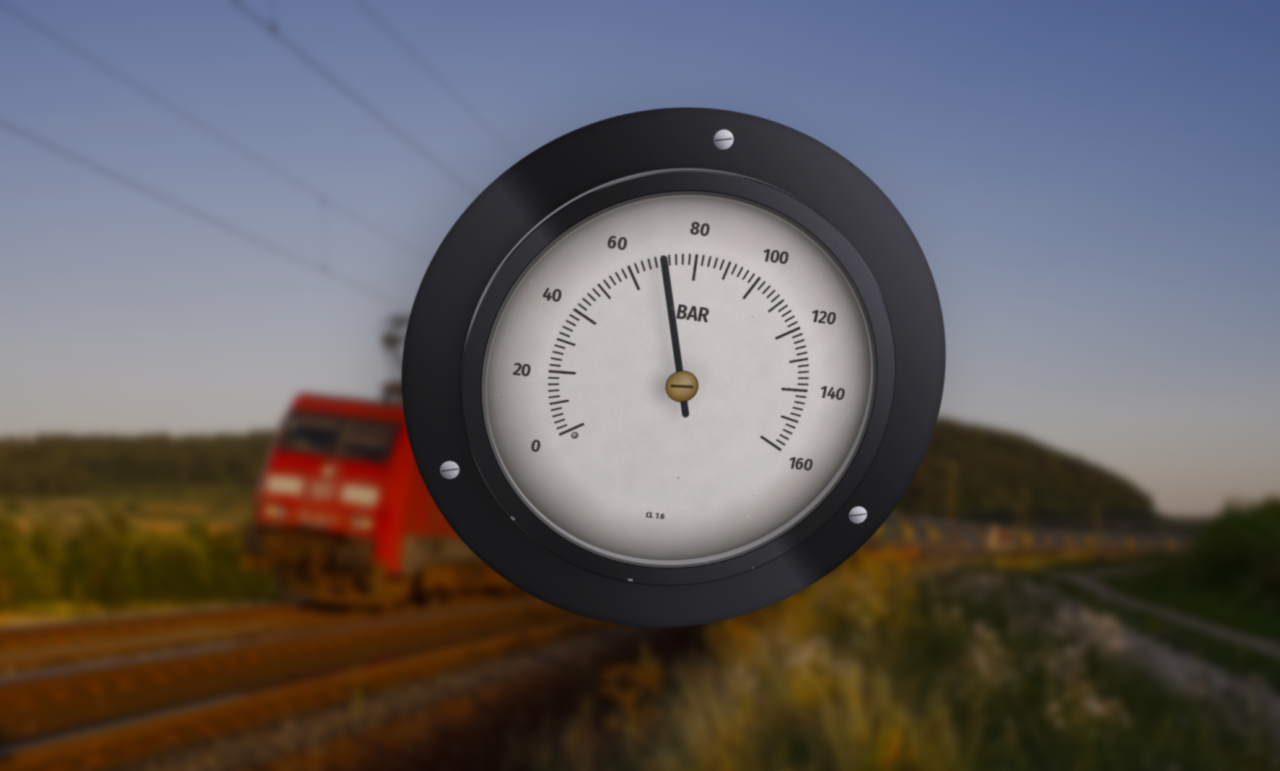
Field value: **70** bar
